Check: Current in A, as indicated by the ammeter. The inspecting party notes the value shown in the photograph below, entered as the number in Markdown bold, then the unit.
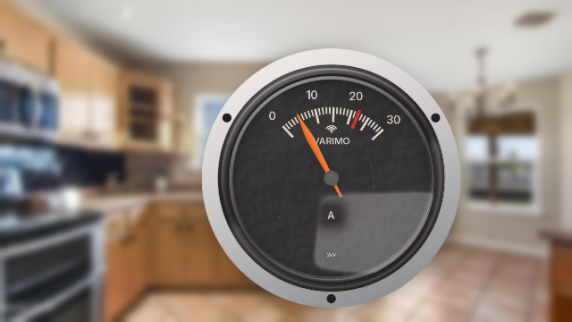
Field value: **5** A
